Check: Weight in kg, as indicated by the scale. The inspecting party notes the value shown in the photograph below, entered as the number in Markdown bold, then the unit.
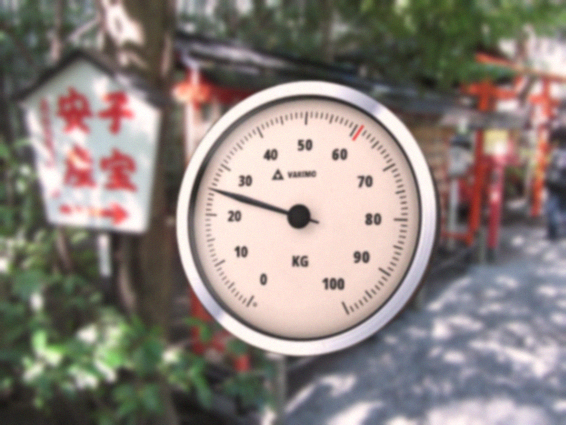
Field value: **25** kg
